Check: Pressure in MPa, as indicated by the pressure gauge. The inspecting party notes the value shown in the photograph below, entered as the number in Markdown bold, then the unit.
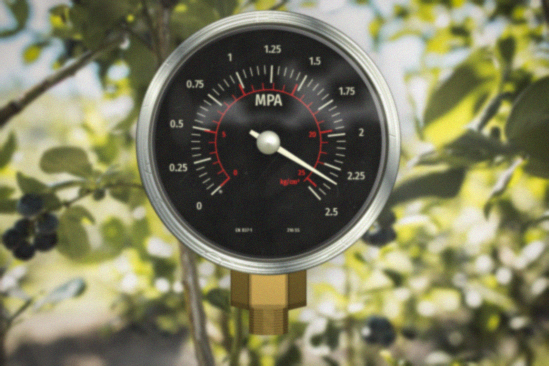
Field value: **2.35** MPa
